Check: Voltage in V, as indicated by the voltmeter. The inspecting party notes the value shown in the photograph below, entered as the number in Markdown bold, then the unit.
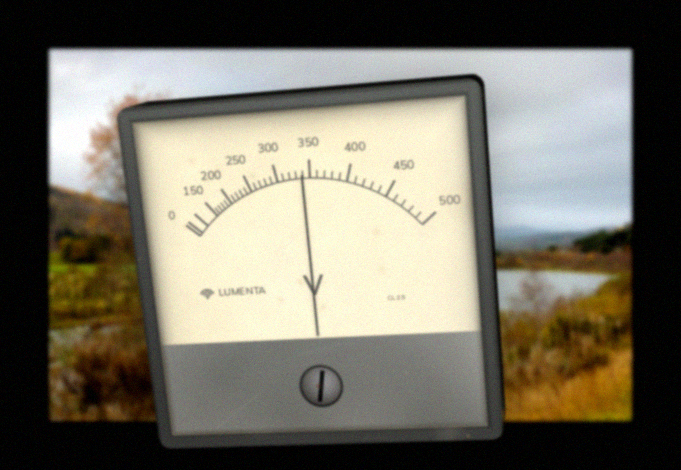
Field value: **340** V
